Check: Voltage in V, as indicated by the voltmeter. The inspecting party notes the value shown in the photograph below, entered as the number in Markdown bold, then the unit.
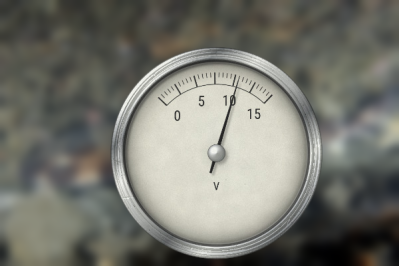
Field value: **10.5** V
